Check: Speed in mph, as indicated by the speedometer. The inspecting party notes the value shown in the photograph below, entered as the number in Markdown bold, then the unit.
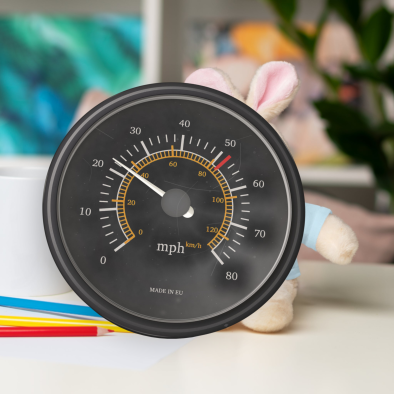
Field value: **22** mph
